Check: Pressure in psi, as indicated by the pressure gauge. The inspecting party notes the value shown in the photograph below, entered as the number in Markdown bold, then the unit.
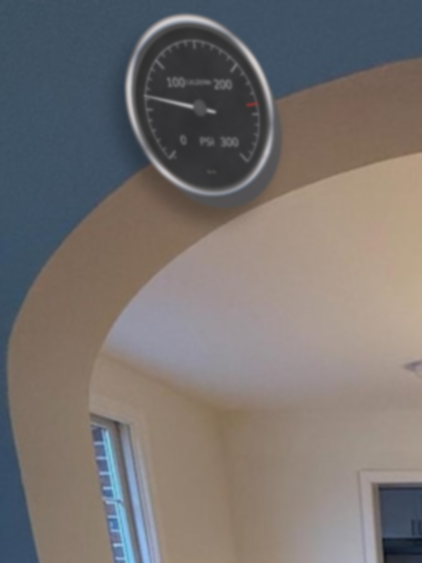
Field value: **60** psi
